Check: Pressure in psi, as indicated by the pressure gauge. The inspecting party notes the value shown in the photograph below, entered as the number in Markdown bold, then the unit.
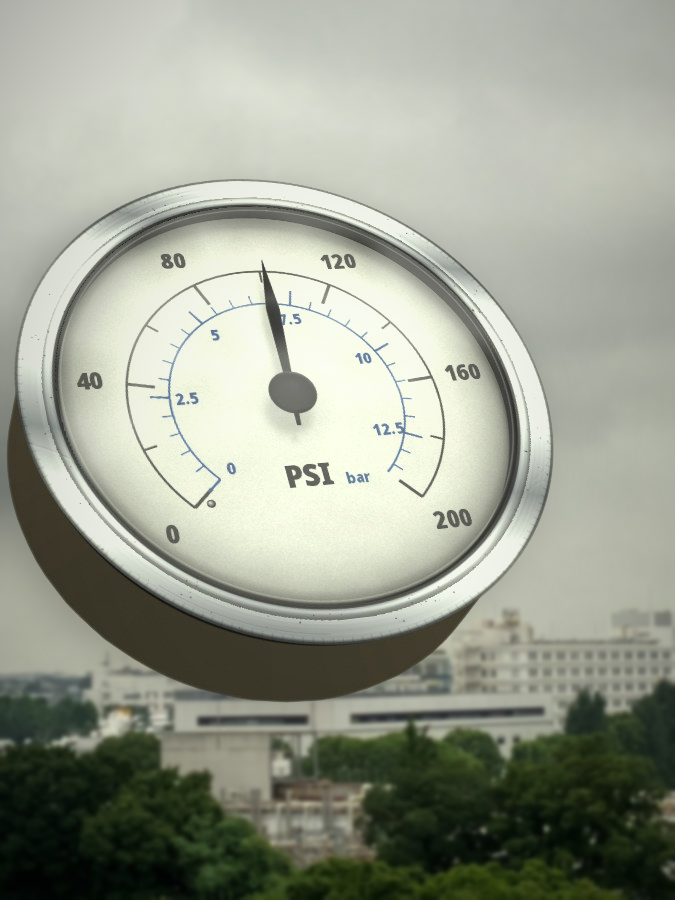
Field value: **100** psi
